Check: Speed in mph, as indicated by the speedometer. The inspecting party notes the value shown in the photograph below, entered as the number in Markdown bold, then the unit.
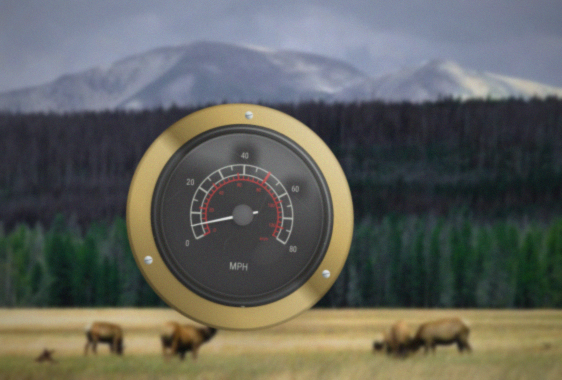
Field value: **5** mph
